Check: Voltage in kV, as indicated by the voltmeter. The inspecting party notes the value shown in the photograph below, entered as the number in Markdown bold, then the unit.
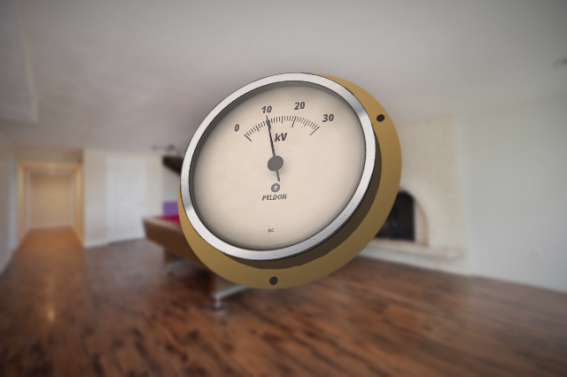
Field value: **10** kV
